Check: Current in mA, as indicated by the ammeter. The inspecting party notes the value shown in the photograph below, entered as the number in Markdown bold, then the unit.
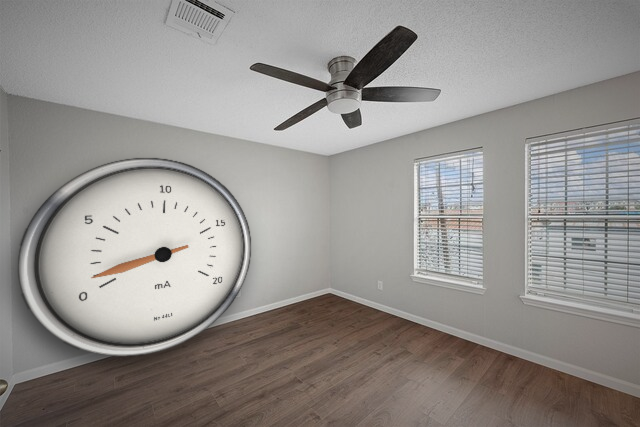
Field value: **1** mA
